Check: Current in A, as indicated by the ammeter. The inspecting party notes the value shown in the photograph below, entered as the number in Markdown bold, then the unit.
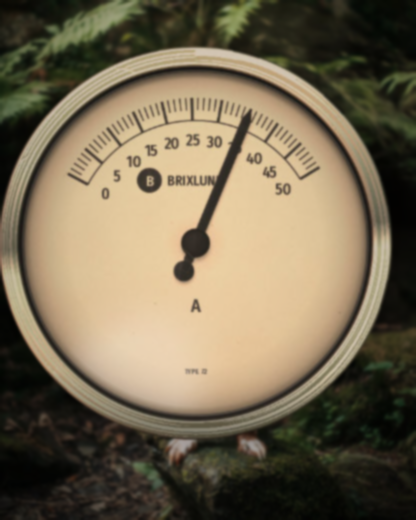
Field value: **35** A
